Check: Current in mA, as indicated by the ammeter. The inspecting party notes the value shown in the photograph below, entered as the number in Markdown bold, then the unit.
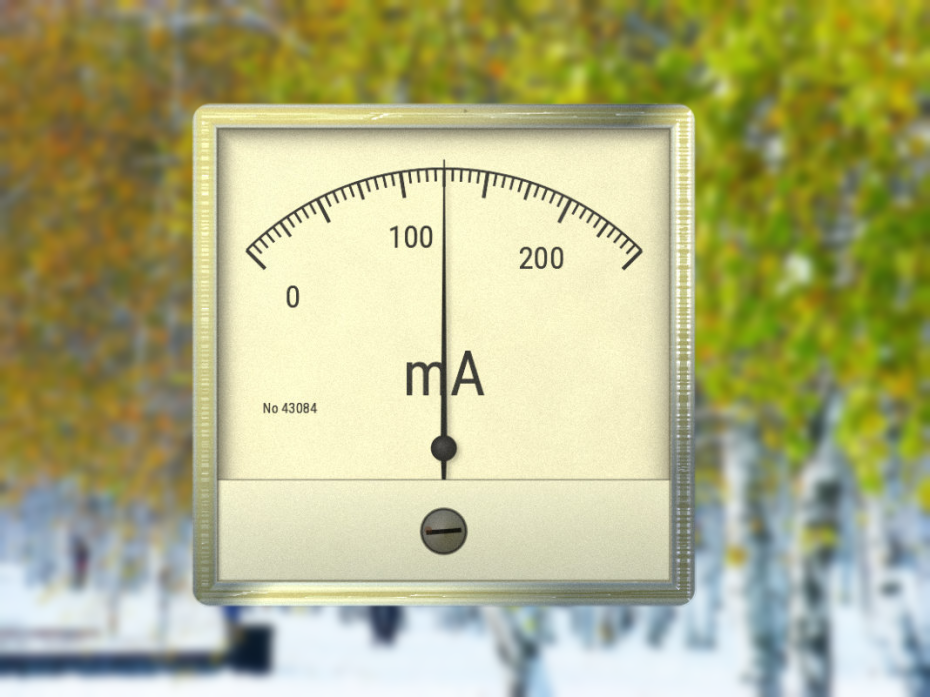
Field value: **125** mA
